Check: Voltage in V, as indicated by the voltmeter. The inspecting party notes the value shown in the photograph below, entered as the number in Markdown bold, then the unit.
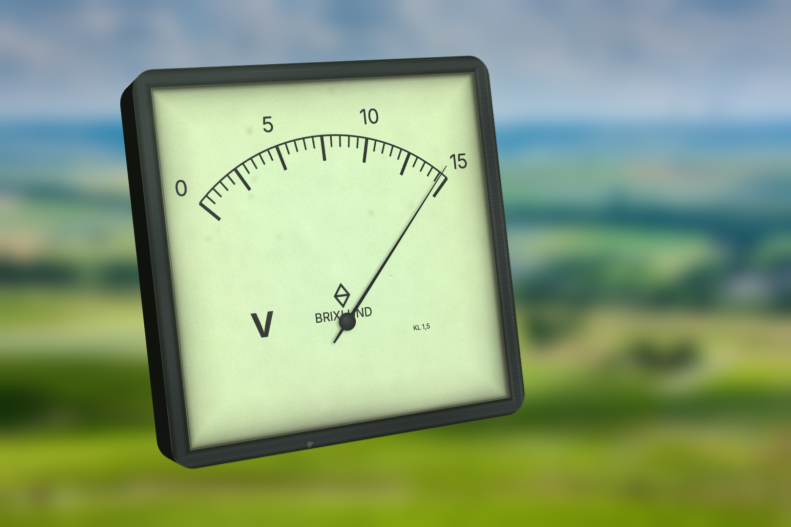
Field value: **14.5** V
